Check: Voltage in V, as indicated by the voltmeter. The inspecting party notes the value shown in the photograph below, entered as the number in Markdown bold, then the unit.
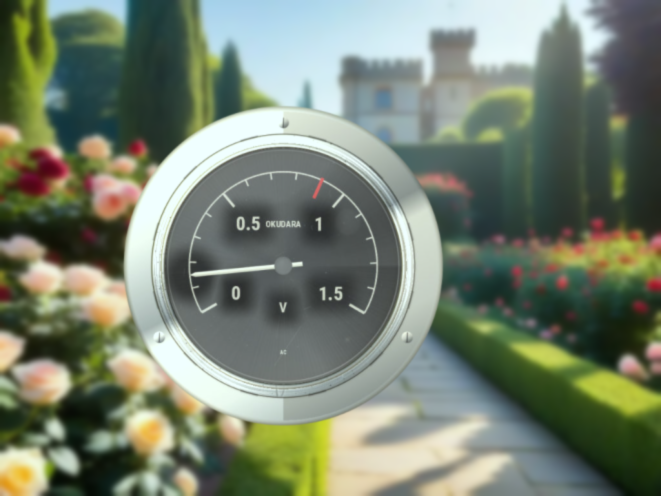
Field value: **0.15** V
